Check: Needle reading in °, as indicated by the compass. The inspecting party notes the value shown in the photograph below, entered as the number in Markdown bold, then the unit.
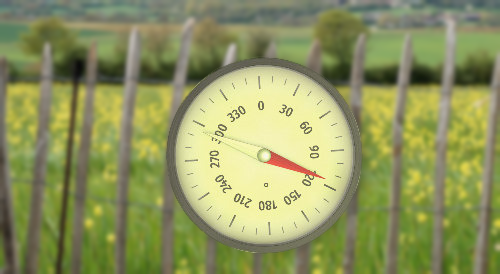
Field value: **115** °
